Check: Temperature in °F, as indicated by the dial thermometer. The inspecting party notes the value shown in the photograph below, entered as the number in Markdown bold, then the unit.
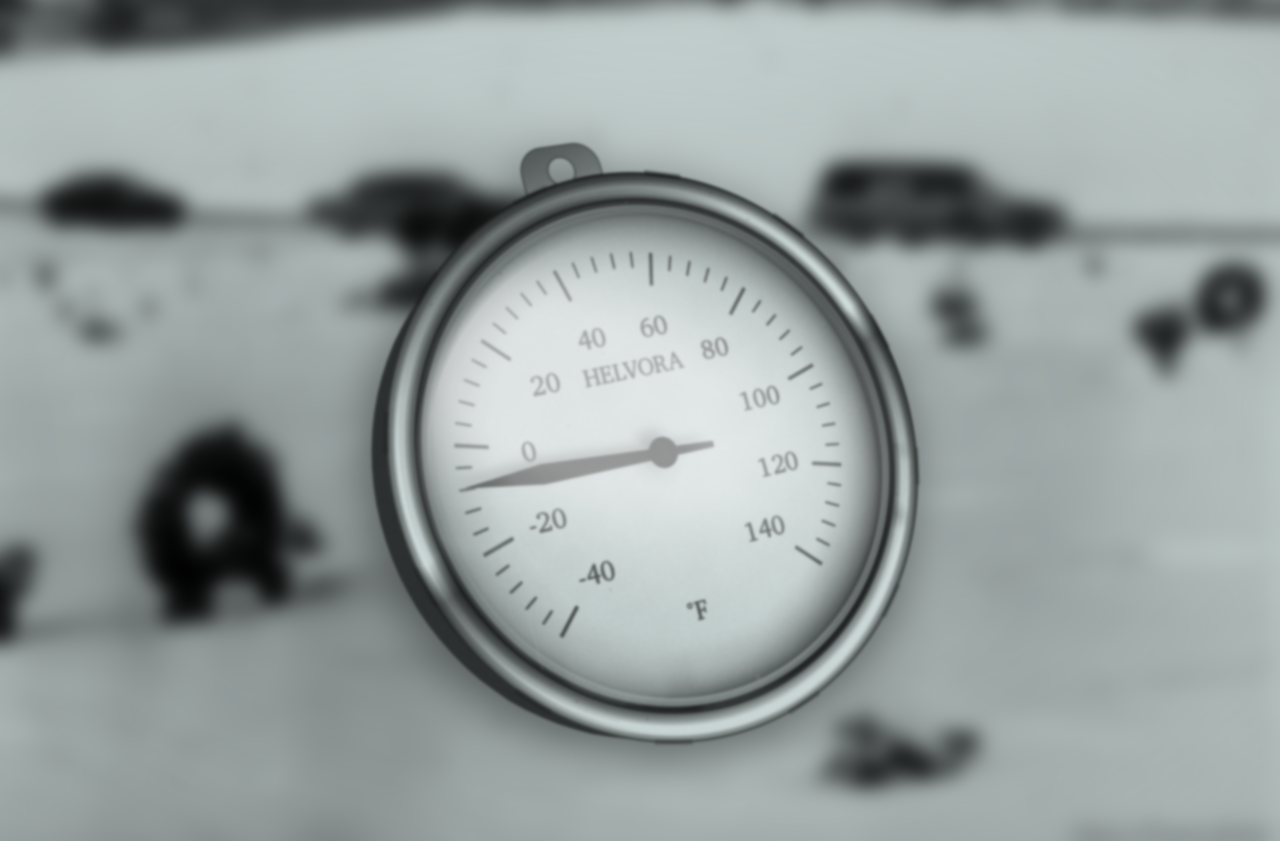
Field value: **-8** °F
